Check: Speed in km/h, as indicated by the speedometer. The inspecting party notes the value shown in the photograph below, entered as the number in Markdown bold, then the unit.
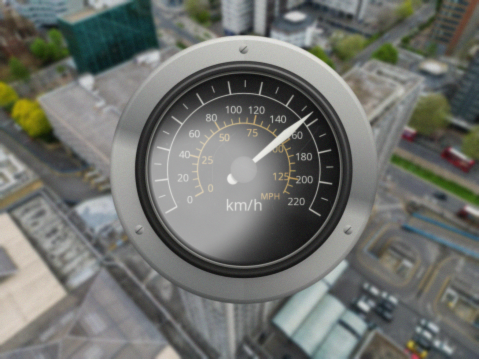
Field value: **155** km/h
